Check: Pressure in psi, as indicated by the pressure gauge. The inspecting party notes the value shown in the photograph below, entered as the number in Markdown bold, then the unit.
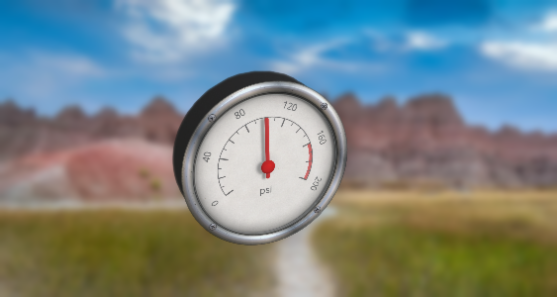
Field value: **100** psi
